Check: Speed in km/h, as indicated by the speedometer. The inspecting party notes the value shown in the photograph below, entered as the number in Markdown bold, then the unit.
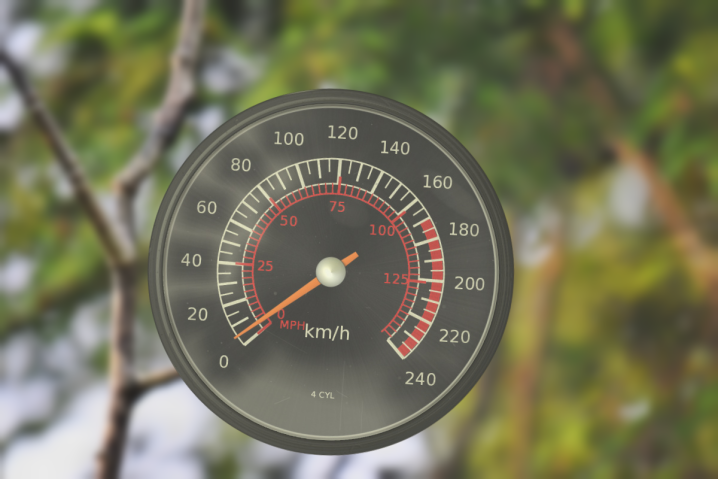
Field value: **5** km/h
